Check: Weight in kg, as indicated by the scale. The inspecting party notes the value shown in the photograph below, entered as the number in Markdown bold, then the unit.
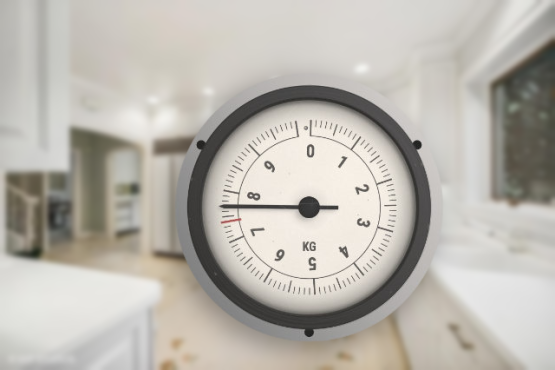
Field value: **7.7** kg
